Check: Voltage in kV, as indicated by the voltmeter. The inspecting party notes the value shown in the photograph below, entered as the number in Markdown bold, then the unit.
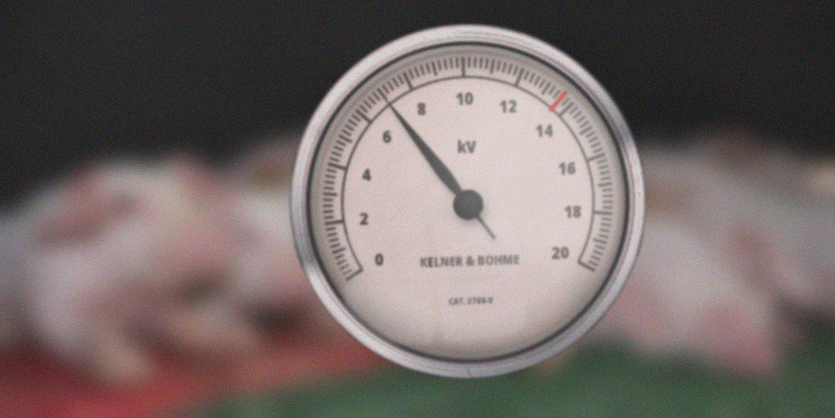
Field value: **7** kV
